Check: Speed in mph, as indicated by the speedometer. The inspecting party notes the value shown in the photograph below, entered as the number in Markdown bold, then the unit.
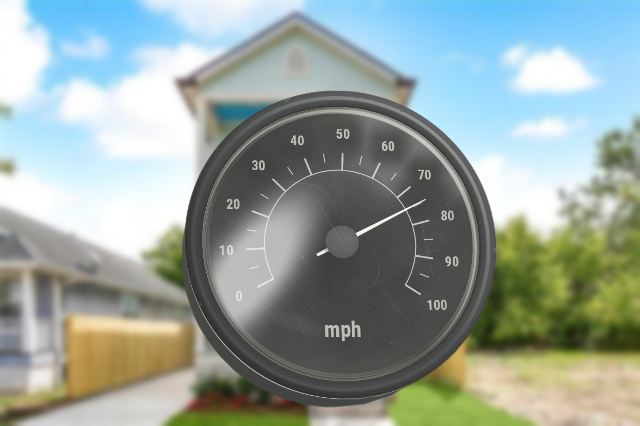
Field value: **75** mph
